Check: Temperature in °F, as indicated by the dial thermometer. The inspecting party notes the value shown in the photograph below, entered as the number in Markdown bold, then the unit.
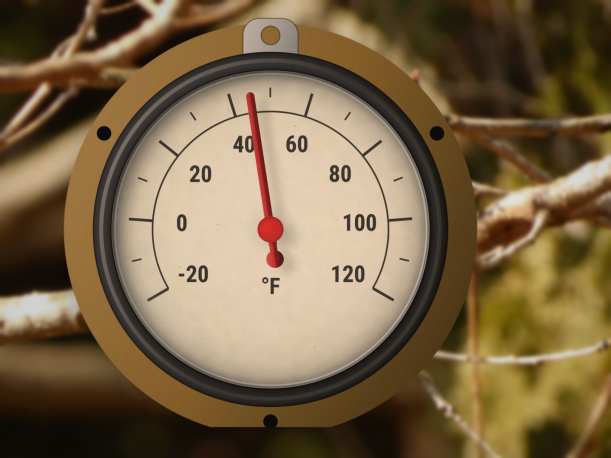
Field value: **45** °F
